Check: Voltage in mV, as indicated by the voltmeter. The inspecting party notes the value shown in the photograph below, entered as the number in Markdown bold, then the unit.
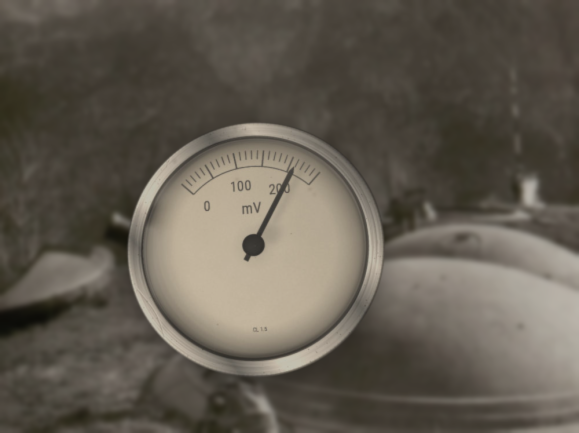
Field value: **210** mV
